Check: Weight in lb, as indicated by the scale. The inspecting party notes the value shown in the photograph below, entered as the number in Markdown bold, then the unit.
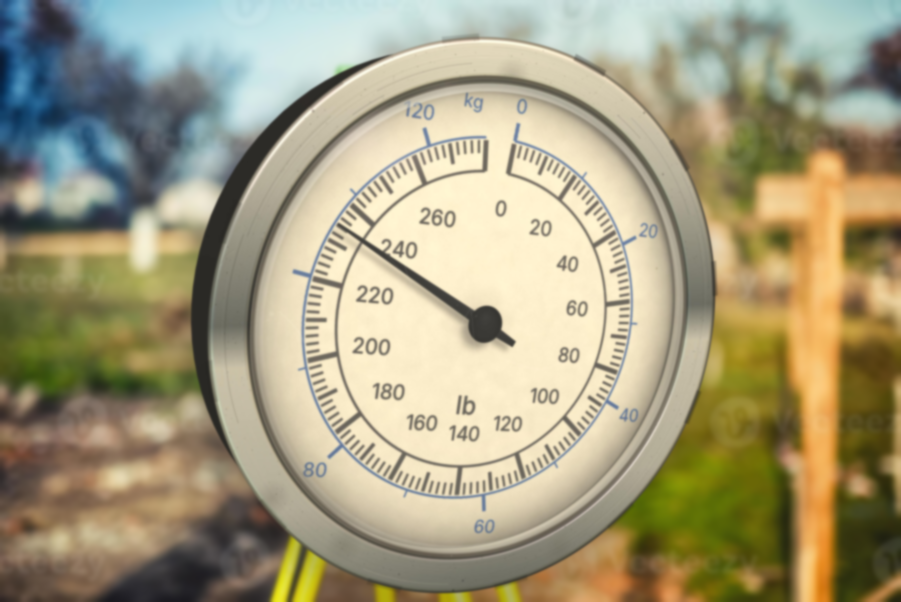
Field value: **234** lb
